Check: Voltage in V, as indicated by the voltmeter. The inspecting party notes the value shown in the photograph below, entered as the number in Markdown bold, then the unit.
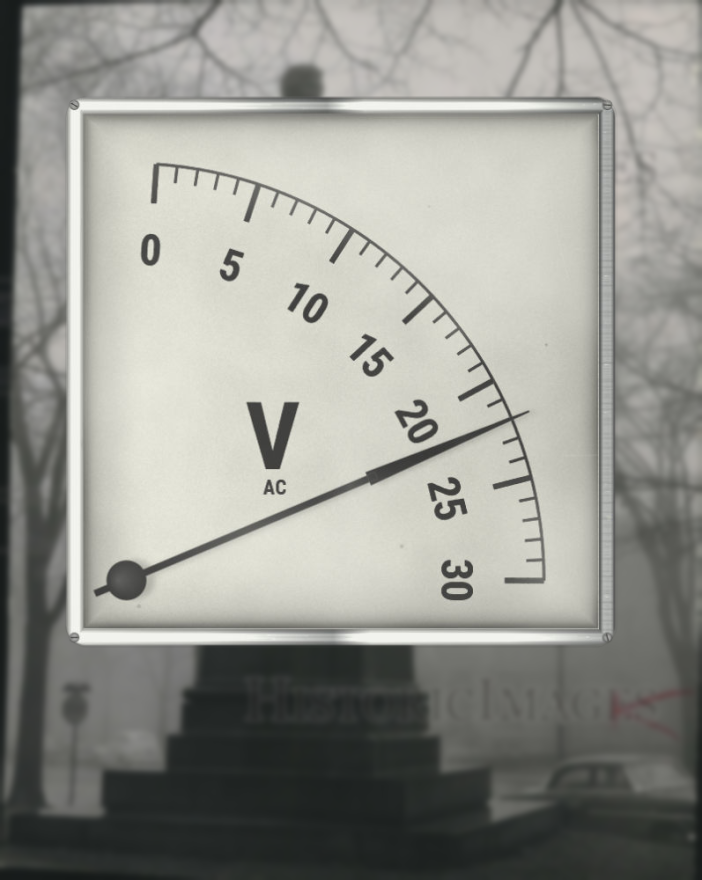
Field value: **22** V
